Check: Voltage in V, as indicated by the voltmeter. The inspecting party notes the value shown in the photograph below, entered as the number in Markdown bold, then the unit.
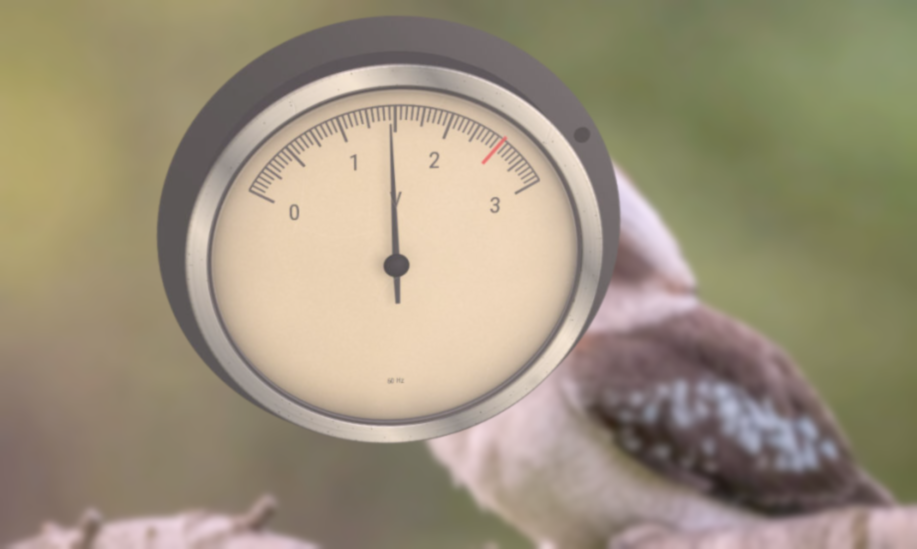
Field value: **1.45** V
